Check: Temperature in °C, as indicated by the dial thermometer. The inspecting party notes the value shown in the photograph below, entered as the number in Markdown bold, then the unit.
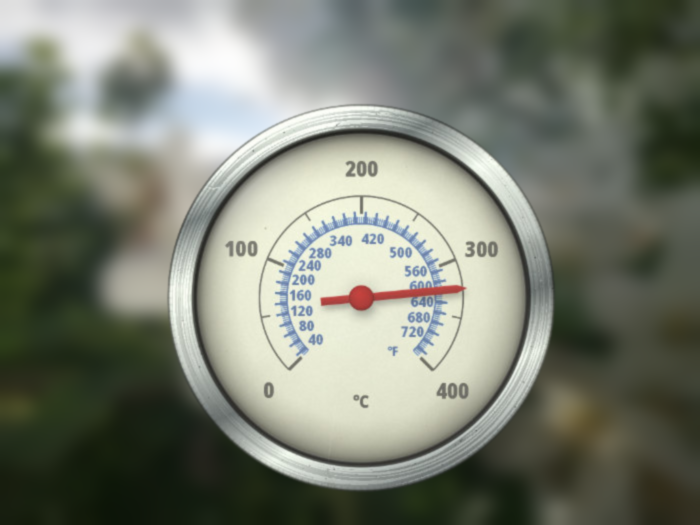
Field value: **325** °C
